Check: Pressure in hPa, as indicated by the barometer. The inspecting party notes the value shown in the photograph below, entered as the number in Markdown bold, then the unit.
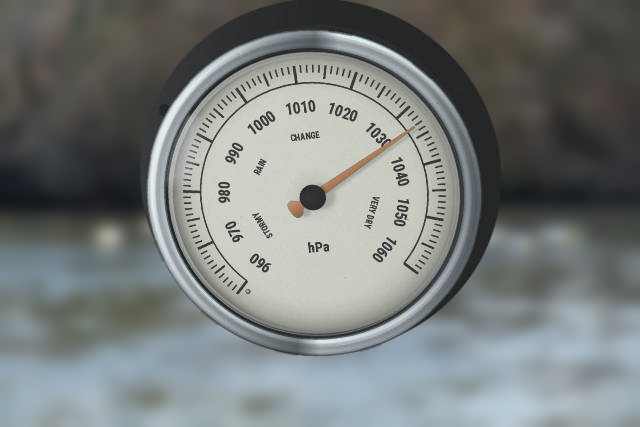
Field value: **1033** hPa
